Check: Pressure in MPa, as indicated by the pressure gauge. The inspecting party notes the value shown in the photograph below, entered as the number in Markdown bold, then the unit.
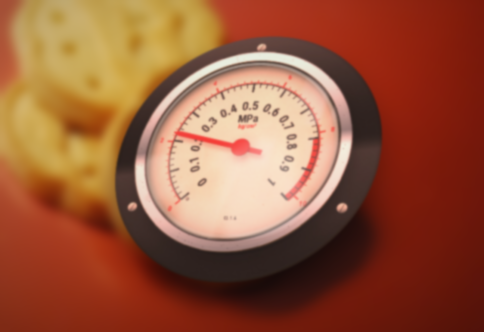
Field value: **0.22** MPa
